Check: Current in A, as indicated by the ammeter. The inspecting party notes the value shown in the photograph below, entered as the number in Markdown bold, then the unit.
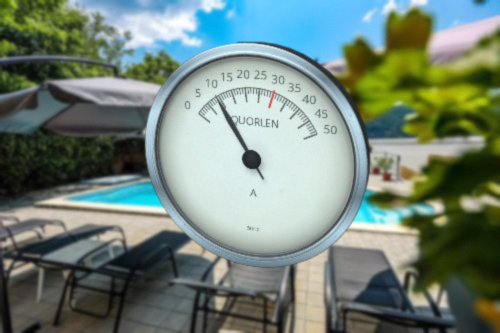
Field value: **10** A
